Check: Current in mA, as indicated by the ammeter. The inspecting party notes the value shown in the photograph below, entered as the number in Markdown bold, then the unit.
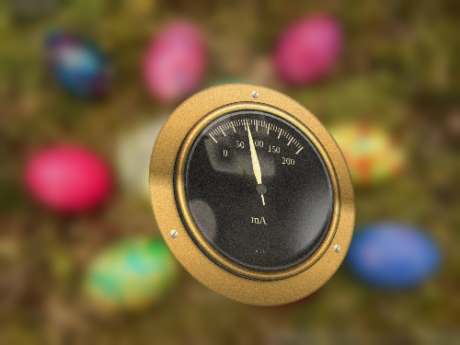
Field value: **75** mA
